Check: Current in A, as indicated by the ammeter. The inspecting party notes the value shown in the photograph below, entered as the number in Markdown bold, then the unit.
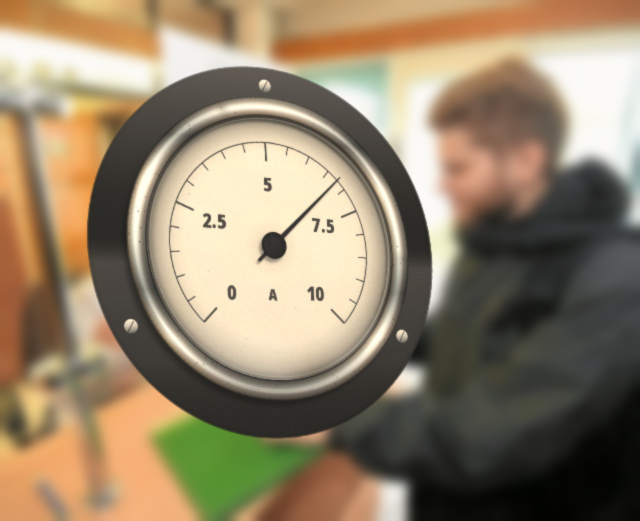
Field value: **6.75** A
